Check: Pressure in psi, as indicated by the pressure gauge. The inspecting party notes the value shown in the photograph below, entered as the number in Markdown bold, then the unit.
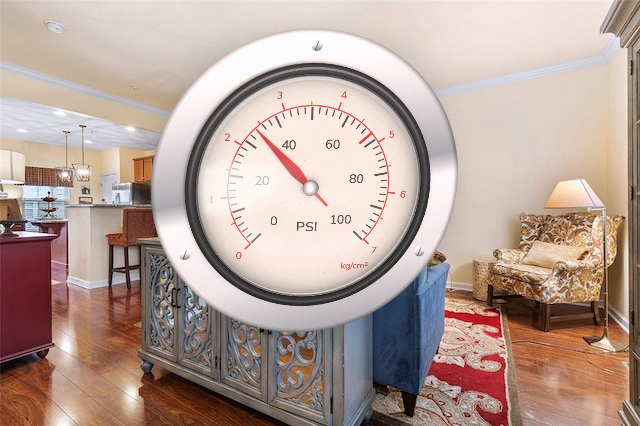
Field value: **34** psi
